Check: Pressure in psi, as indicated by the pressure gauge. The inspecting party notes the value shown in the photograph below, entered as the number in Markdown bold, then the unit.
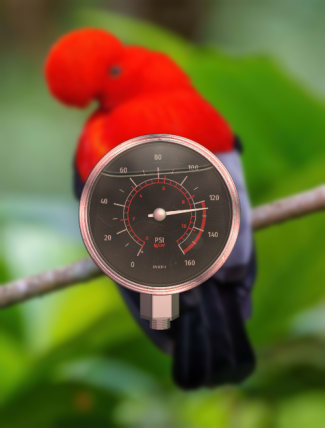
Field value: **125** psi
